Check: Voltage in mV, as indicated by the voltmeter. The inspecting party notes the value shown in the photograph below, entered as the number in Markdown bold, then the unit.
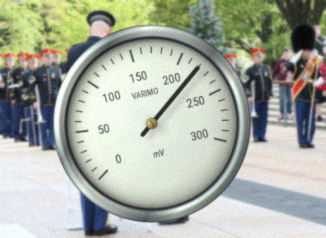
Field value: **220** mV
